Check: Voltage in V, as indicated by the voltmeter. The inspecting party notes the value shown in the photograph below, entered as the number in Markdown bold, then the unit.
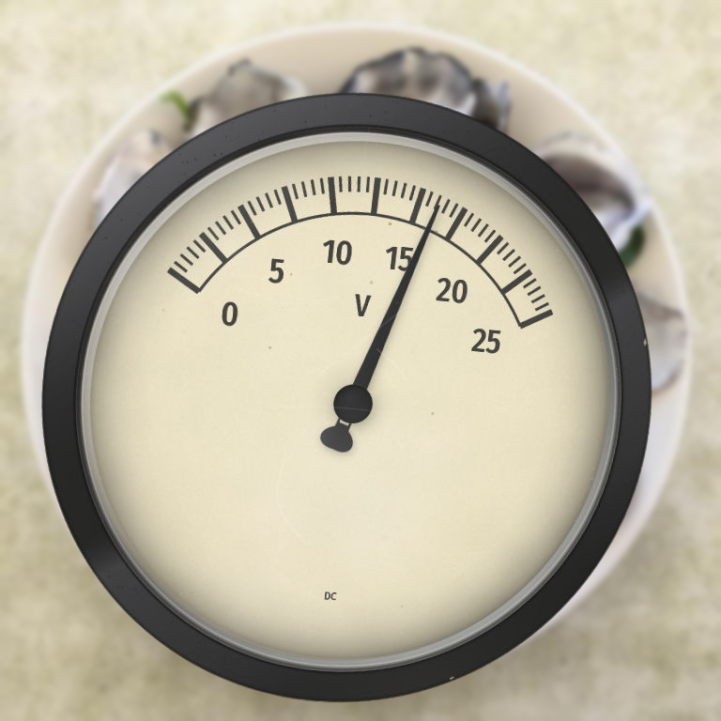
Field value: **16** V
